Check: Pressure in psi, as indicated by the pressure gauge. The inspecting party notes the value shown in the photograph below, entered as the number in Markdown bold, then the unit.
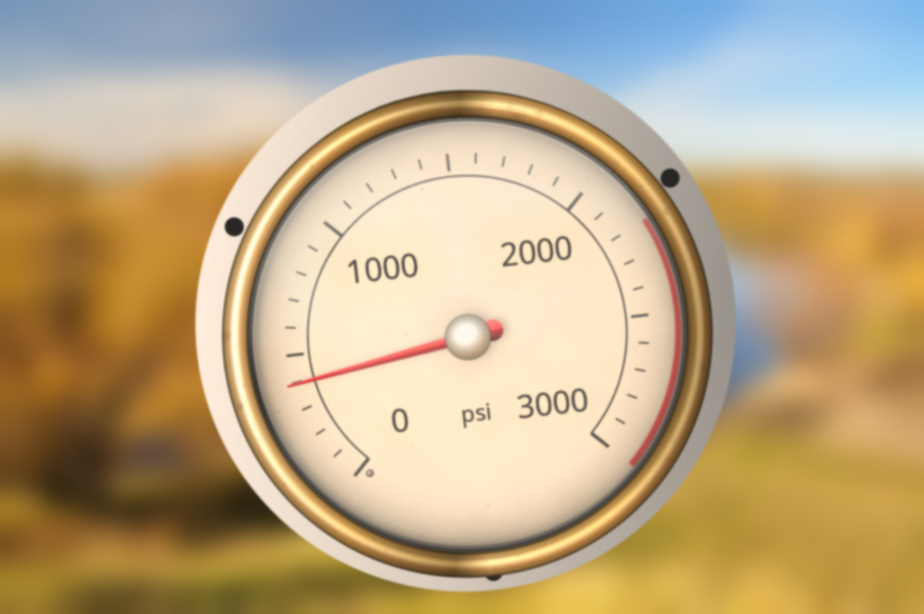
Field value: **400** psi
